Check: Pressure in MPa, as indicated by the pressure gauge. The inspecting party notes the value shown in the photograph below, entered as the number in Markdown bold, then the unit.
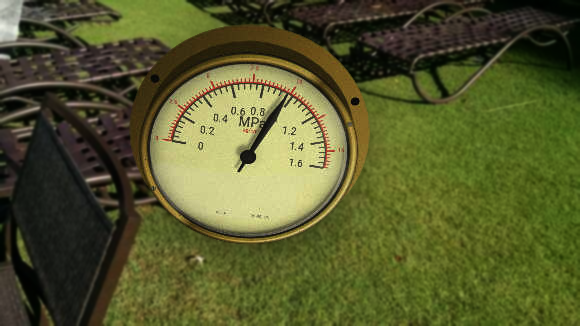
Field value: **0.96** MPa
